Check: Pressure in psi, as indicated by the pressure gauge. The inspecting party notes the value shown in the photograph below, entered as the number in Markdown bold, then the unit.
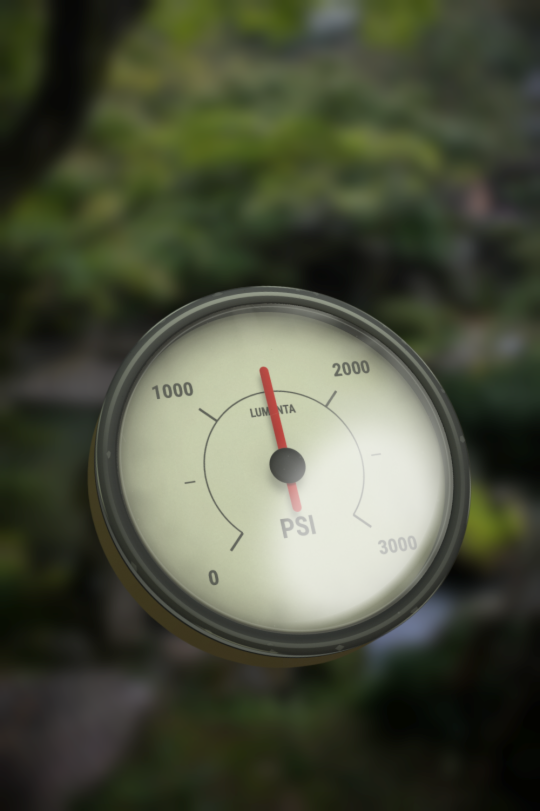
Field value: **1500** psi
